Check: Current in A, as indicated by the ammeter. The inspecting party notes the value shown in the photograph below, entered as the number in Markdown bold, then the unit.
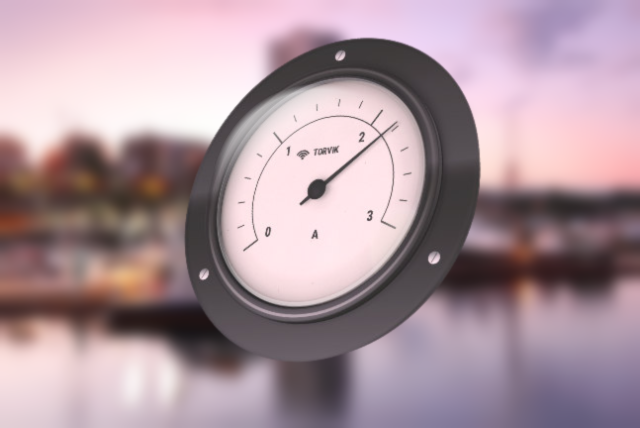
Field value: **2.2** A
